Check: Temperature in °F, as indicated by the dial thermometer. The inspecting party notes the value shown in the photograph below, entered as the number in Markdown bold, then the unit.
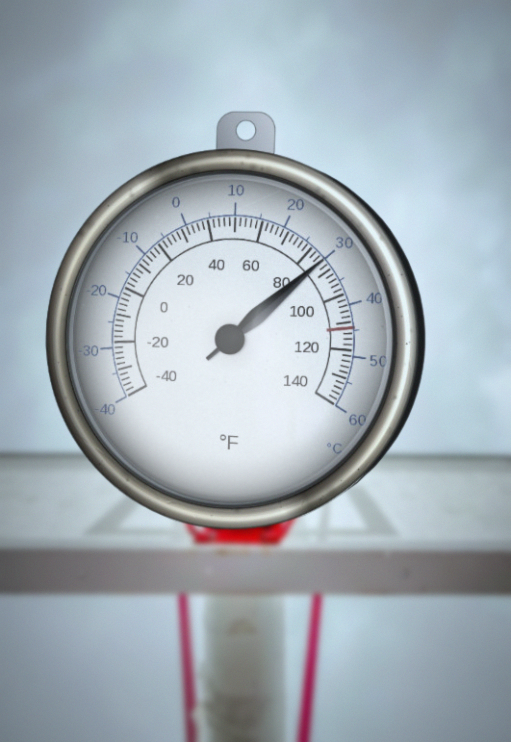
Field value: **86** °F
